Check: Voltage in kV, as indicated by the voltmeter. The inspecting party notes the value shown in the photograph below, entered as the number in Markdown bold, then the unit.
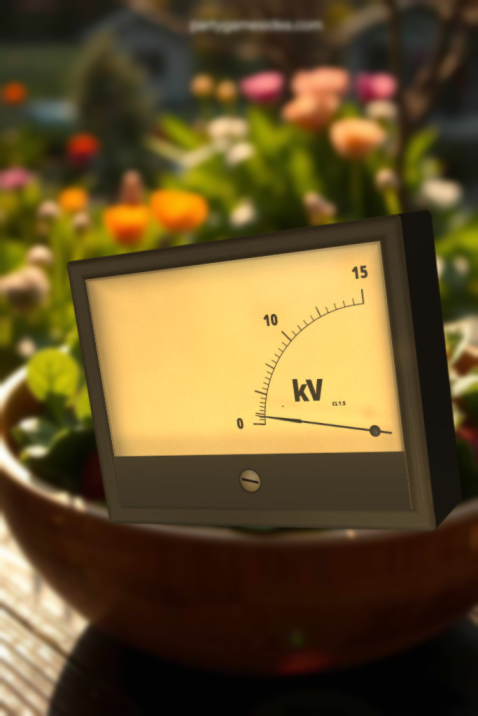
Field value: **2.5** kV
